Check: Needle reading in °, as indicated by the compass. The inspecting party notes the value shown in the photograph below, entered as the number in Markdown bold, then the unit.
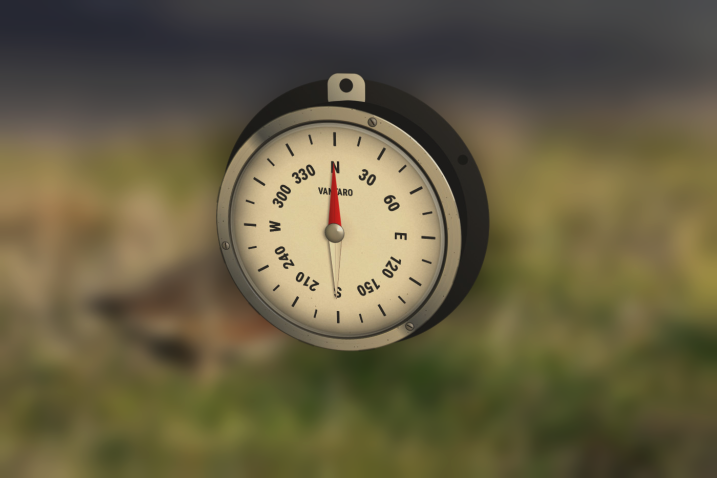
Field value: **0** °
